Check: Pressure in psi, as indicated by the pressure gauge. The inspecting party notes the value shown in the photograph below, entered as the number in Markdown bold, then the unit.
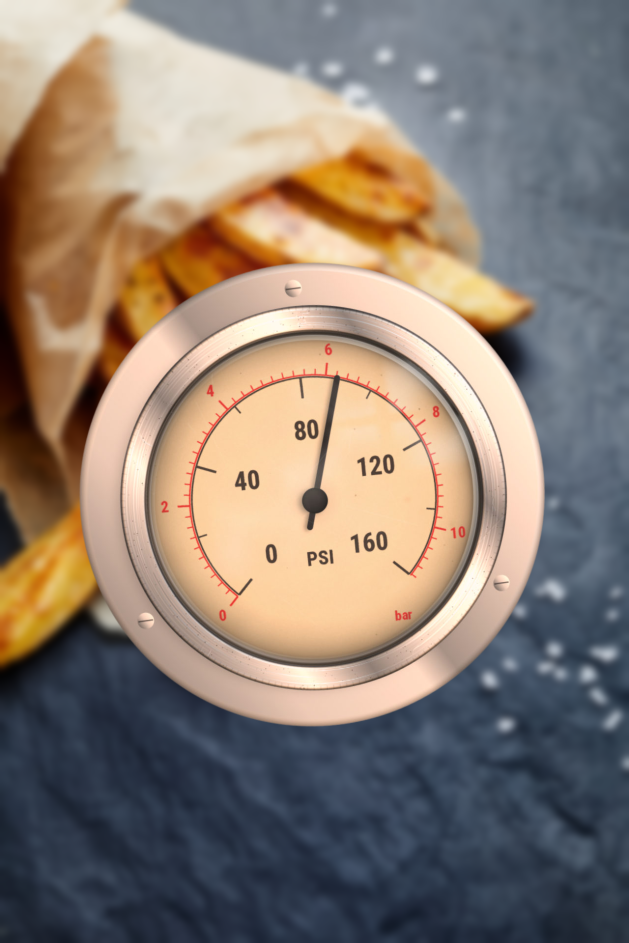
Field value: **90** psi
